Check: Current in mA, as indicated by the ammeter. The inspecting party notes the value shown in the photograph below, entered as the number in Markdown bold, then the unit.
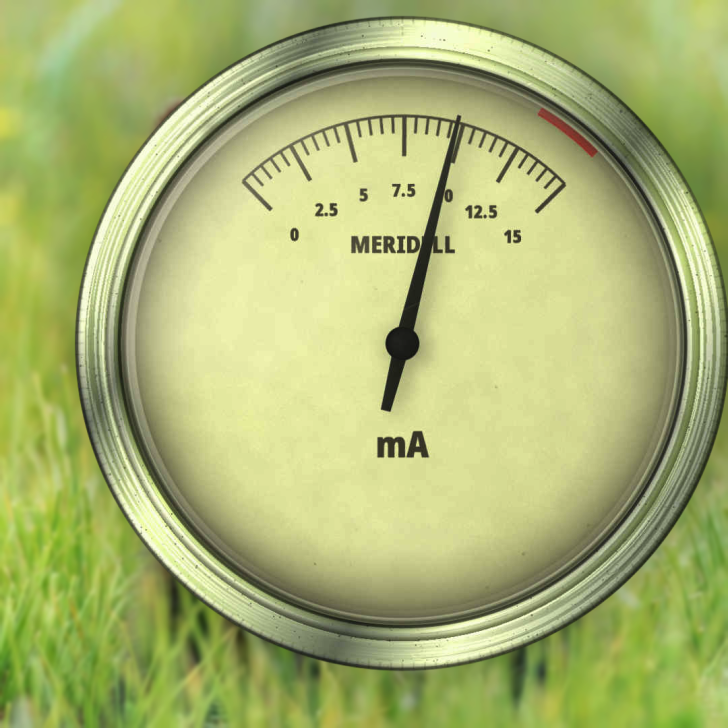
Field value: **9.75** mA
